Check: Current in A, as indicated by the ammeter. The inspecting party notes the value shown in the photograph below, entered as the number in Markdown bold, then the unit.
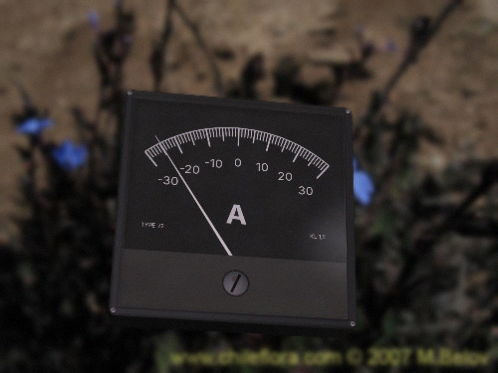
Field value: **-25** A
